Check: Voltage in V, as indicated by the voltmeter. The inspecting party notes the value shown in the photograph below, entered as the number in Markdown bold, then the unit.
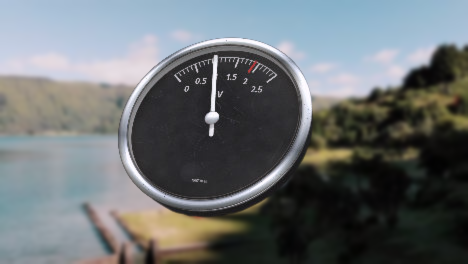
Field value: **1** V
